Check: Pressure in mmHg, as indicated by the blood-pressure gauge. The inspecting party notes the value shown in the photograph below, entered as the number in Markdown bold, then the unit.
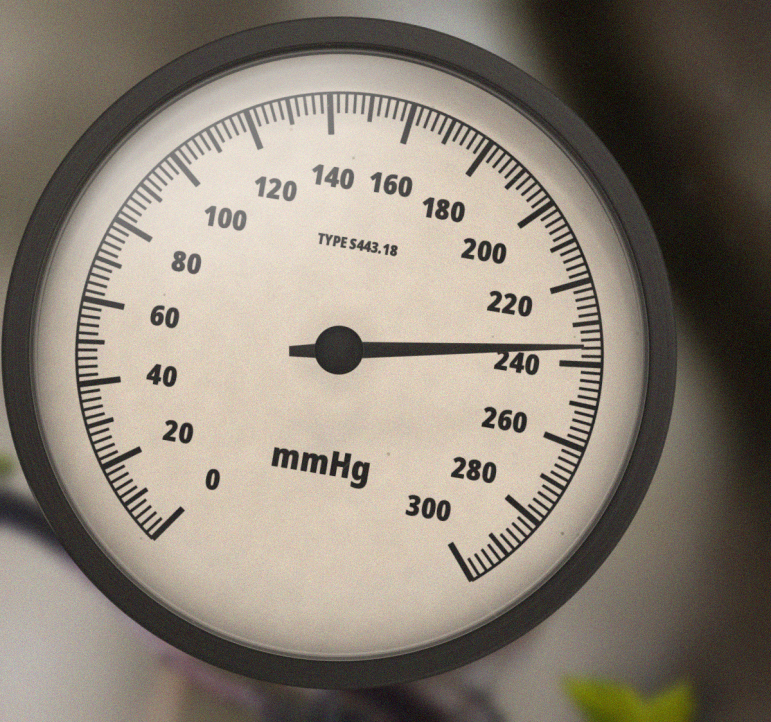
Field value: **236** mmHg
